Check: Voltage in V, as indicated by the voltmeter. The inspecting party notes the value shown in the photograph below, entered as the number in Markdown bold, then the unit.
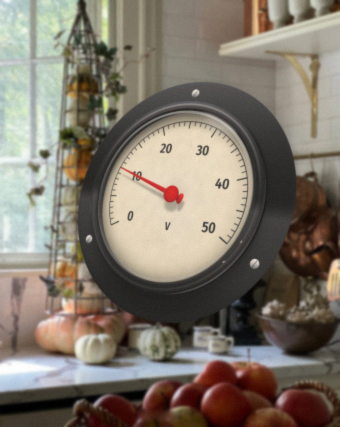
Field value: **10** V
